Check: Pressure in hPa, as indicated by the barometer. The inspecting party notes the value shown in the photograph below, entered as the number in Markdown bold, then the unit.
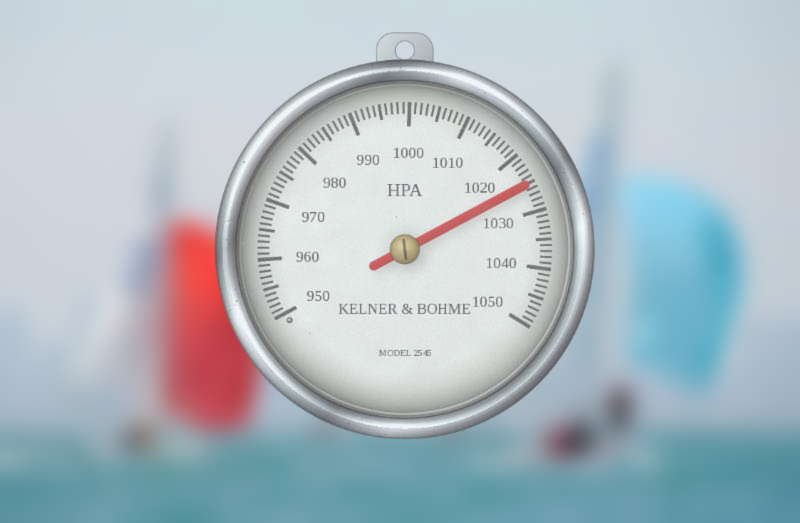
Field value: **1025** hPa
